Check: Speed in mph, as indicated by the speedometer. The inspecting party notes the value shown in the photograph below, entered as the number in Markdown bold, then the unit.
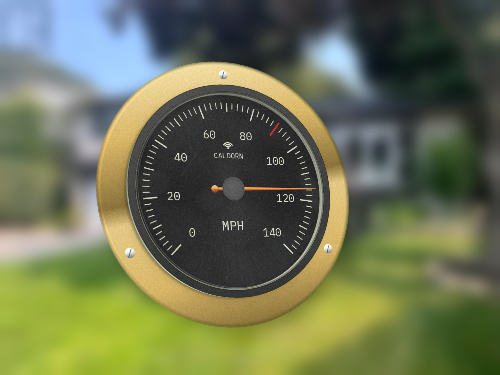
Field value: **116** mph
